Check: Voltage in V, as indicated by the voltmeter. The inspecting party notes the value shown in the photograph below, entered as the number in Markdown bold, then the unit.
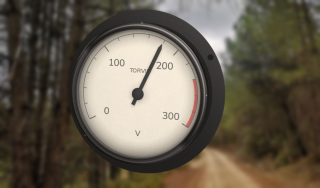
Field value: **180** V
